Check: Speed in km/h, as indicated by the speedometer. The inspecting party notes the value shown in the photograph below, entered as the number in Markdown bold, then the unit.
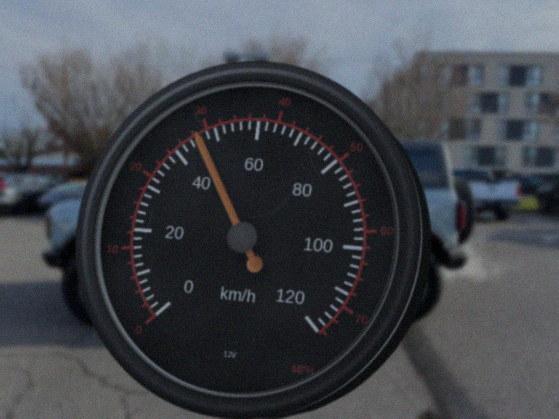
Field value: **46** km/h
